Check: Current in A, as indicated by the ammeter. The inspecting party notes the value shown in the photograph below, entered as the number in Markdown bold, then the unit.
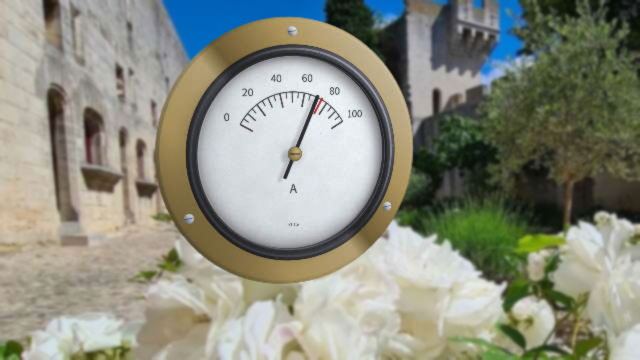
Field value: **70** A
